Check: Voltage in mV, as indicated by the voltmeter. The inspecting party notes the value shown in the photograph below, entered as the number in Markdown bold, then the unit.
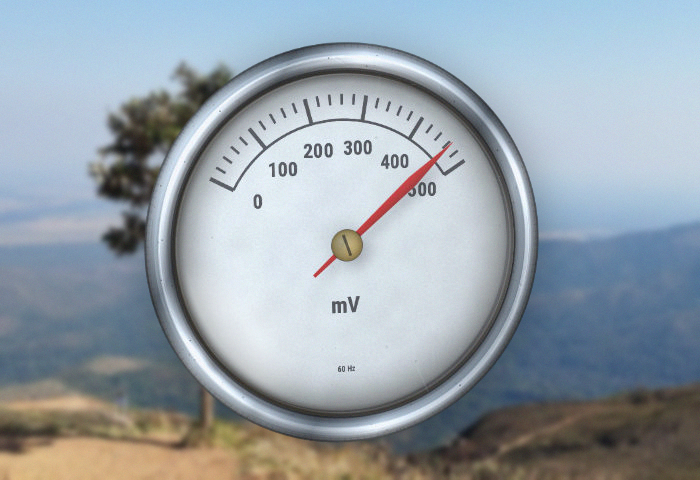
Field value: **460** mV
